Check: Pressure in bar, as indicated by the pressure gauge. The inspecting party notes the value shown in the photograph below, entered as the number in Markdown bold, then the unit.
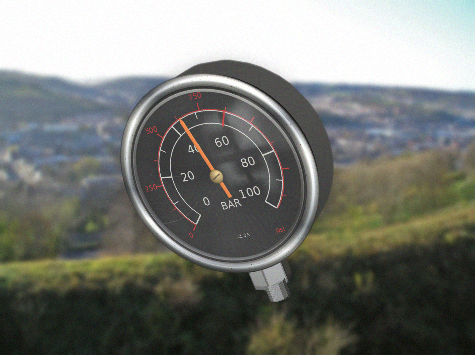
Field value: **45** bar
